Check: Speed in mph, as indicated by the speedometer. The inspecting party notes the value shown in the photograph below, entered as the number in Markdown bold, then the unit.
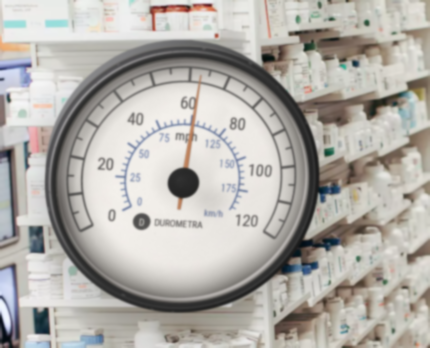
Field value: **62.5** mph
